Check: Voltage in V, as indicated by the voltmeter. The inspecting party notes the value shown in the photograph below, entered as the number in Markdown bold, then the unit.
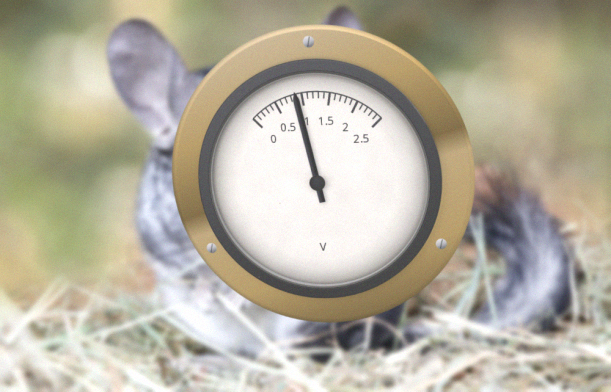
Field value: **0.9** V
